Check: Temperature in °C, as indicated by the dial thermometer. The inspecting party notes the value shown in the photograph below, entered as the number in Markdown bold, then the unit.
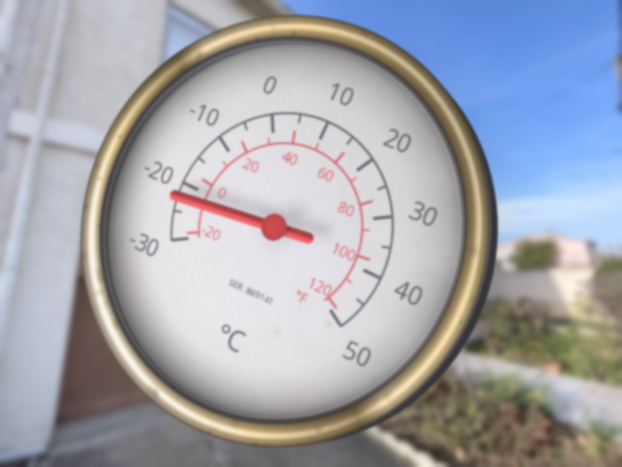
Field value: **-22.5** °C
